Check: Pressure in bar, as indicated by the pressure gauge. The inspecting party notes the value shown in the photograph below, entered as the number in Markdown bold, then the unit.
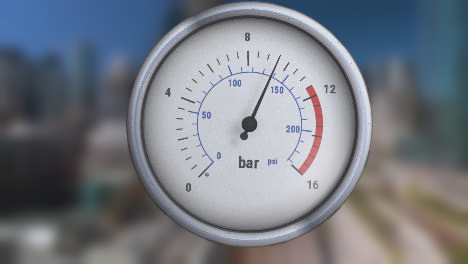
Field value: **9.5** bar
